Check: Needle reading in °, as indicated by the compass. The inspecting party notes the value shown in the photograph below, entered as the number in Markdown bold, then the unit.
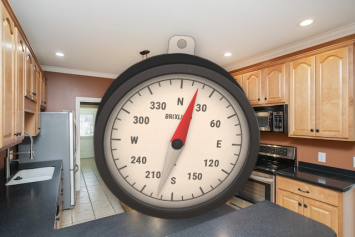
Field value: **15** °
